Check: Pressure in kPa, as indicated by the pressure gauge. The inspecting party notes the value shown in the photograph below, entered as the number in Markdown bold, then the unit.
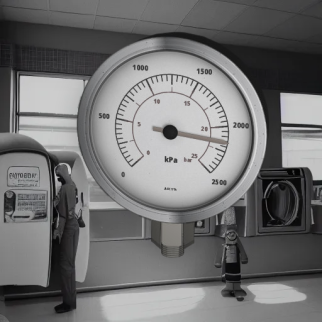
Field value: **2150** kPa
